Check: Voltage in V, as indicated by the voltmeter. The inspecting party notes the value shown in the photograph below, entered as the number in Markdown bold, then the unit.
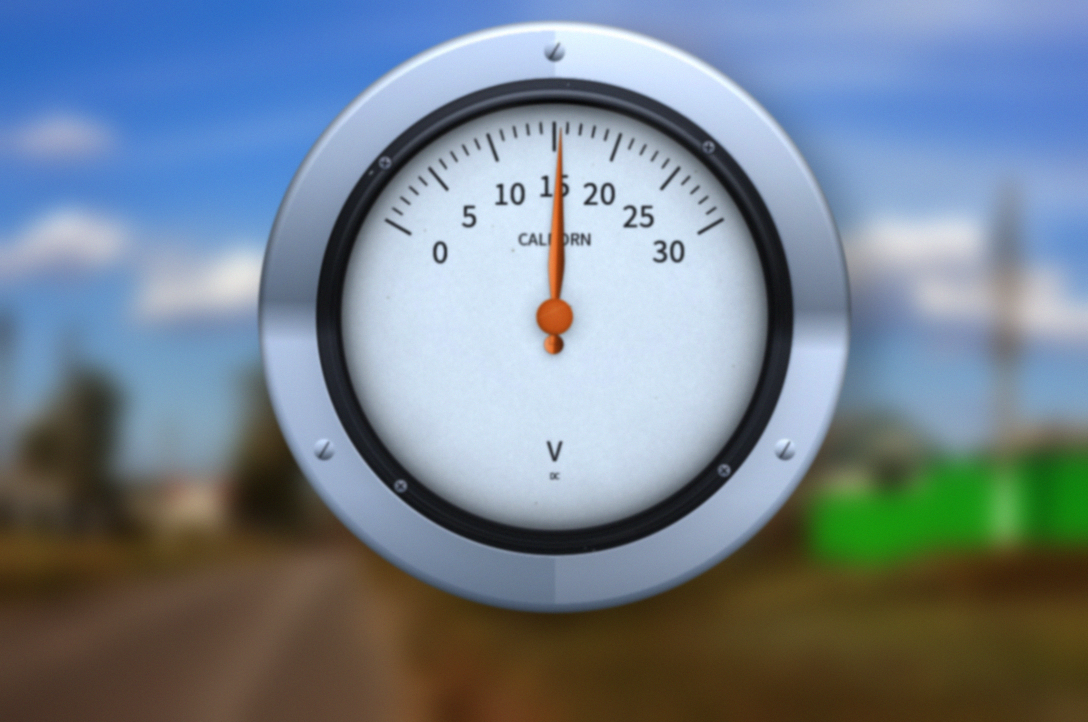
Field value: **15.5** V
